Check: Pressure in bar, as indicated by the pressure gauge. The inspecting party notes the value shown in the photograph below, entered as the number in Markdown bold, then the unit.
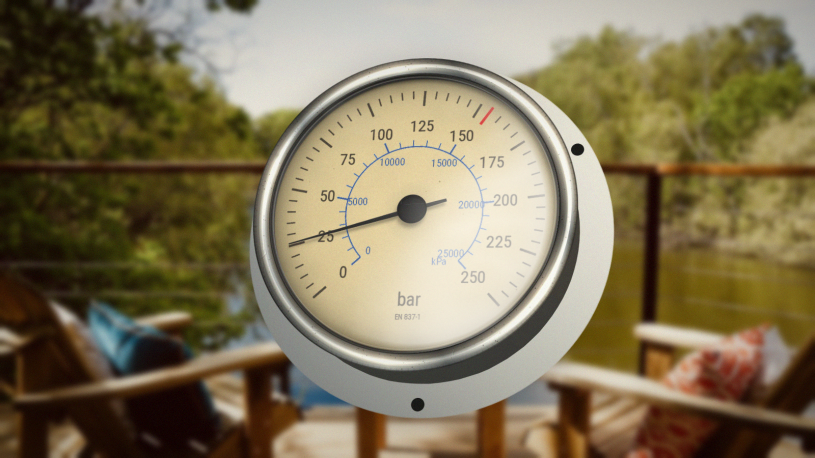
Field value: **25** bar
